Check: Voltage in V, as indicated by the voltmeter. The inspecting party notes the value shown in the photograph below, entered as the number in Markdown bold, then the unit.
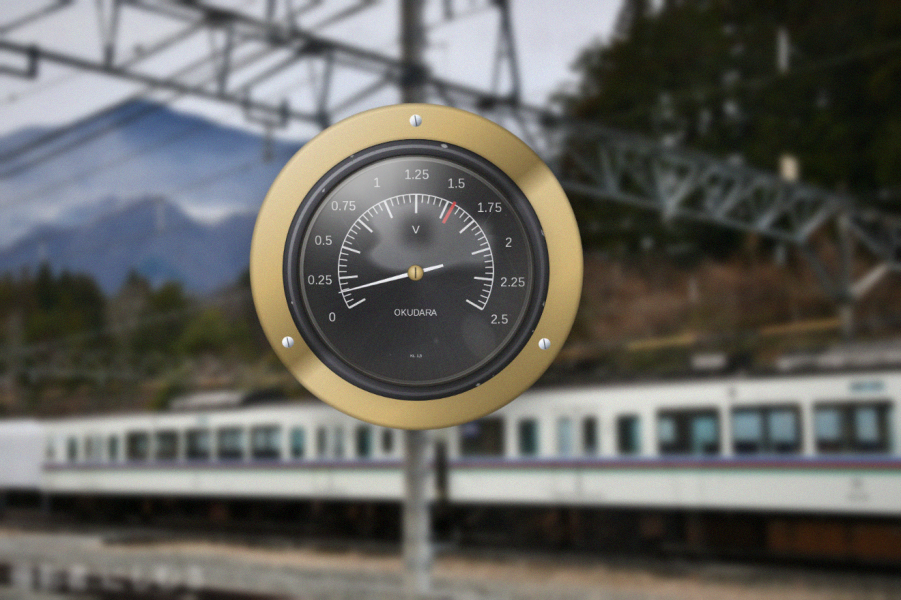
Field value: **0.15** V
